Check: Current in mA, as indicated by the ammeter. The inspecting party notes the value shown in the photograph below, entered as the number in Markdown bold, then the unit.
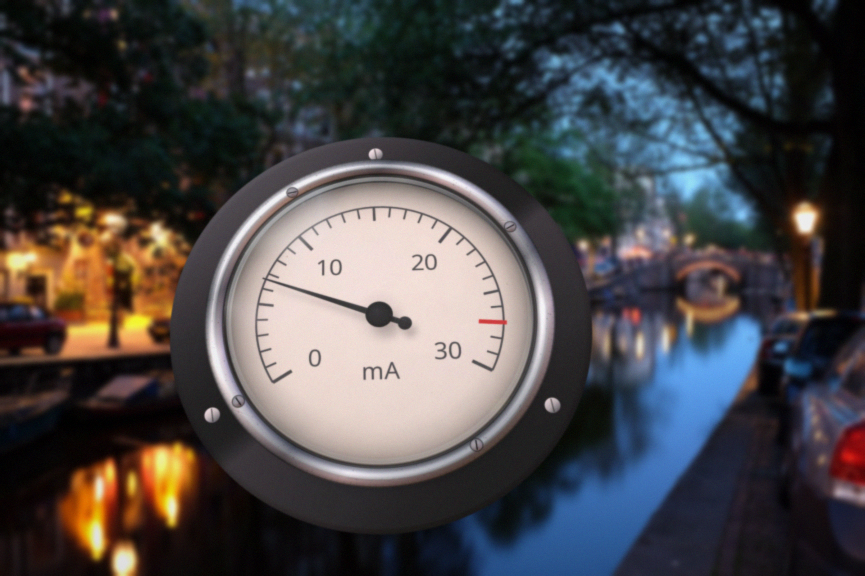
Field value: **6.5** mA
